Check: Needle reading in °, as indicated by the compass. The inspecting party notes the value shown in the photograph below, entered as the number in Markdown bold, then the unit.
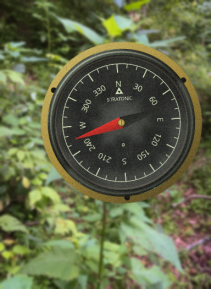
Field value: **255** °
